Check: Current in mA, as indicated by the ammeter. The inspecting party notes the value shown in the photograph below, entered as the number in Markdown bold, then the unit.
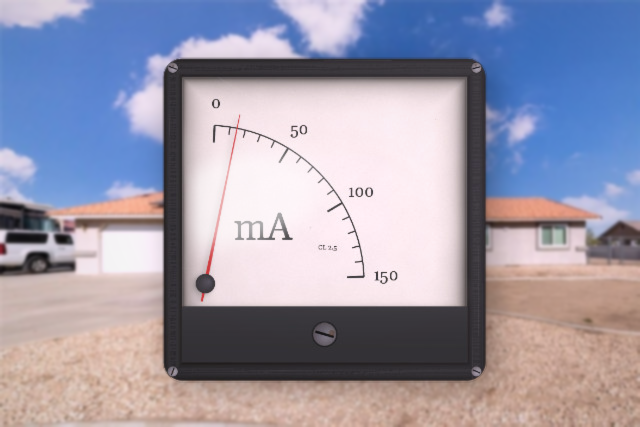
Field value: **15** mA
